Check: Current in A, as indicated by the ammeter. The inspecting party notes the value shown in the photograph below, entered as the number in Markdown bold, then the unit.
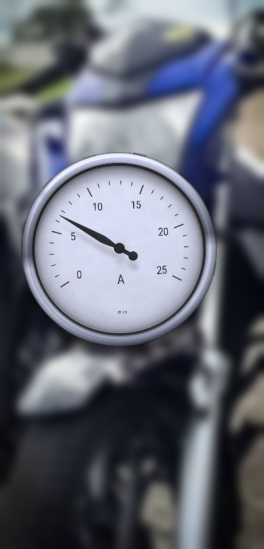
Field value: **6.5** A
